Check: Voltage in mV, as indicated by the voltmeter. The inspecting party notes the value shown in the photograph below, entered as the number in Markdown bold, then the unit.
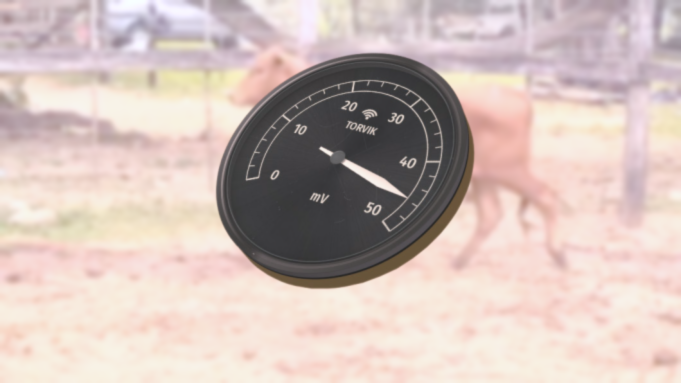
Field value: **46** mV
